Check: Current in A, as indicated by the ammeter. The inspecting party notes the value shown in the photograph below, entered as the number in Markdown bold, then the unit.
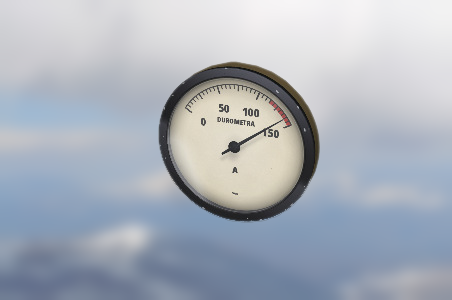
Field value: **140** A
